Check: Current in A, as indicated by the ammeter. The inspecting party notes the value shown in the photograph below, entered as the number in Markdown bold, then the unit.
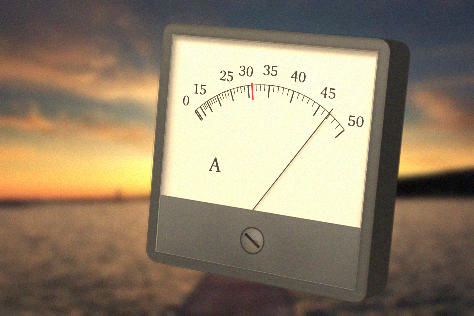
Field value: **47** A
